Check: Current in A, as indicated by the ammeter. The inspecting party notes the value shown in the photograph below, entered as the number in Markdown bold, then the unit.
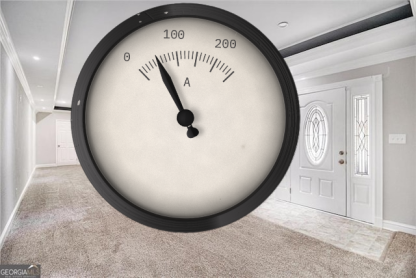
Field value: **50** A
